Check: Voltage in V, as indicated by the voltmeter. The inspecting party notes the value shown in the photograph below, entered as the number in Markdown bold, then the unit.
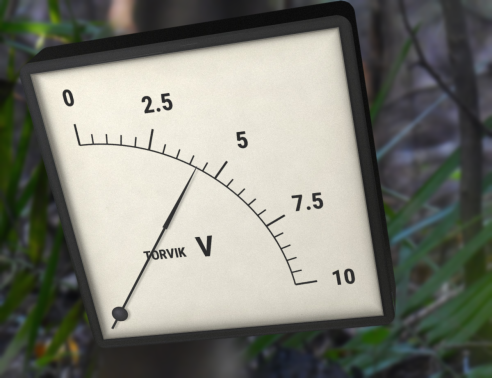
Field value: **4.25** V
